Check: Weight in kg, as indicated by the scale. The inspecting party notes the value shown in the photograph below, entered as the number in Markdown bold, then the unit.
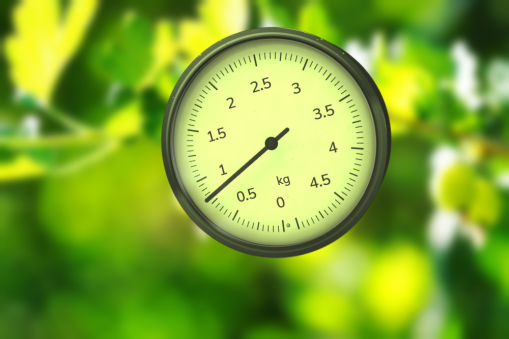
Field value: **0.8** kg
